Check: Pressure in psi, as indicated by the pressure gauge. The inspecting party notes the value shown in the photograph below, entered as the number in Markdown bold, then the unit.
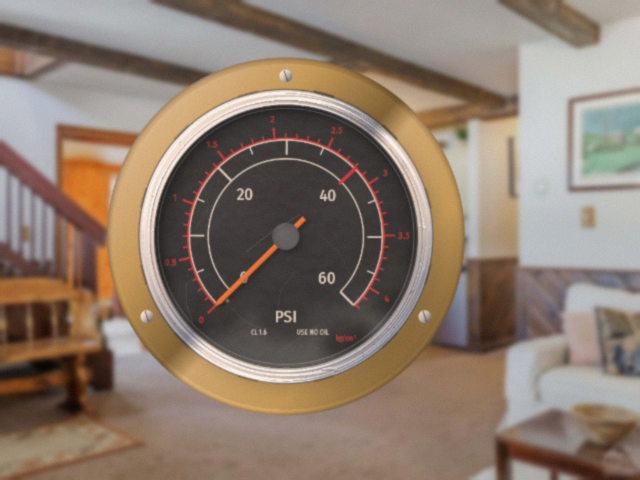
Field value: **0** psi
